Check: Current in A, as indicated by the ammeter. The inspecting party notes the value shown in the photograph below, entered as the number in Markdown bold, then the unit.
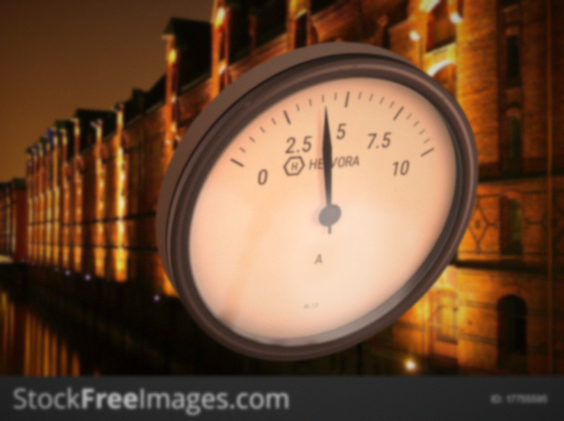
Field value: **4** A
